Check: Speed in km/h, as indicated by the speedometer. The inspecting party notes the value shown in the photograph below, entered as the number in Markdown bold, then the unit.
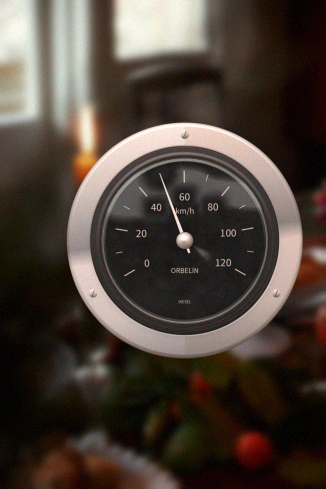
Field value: **50** km/h
